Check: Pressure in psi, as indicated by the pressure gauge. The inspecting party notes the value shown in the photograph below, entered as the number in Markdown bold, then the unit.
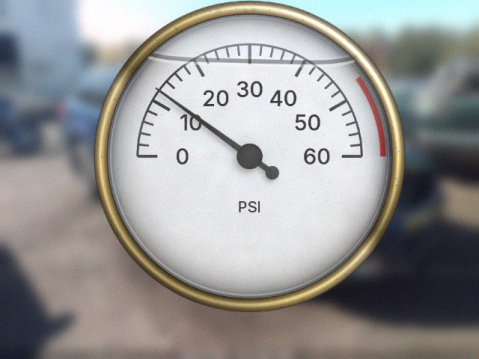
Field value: **12** psi
